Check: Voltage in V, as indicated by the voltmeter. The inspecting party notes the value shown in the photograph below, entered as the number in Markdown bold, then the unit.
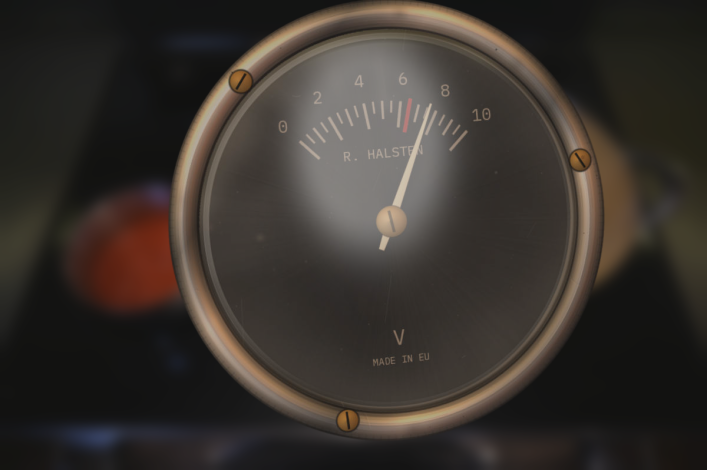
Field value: **7.5** V
